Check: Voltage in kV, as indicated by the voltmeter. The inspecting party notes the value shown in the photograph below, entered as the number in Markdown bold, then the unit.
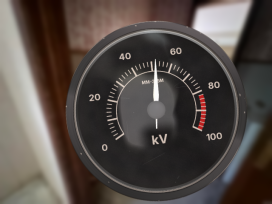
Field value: **52** kV
